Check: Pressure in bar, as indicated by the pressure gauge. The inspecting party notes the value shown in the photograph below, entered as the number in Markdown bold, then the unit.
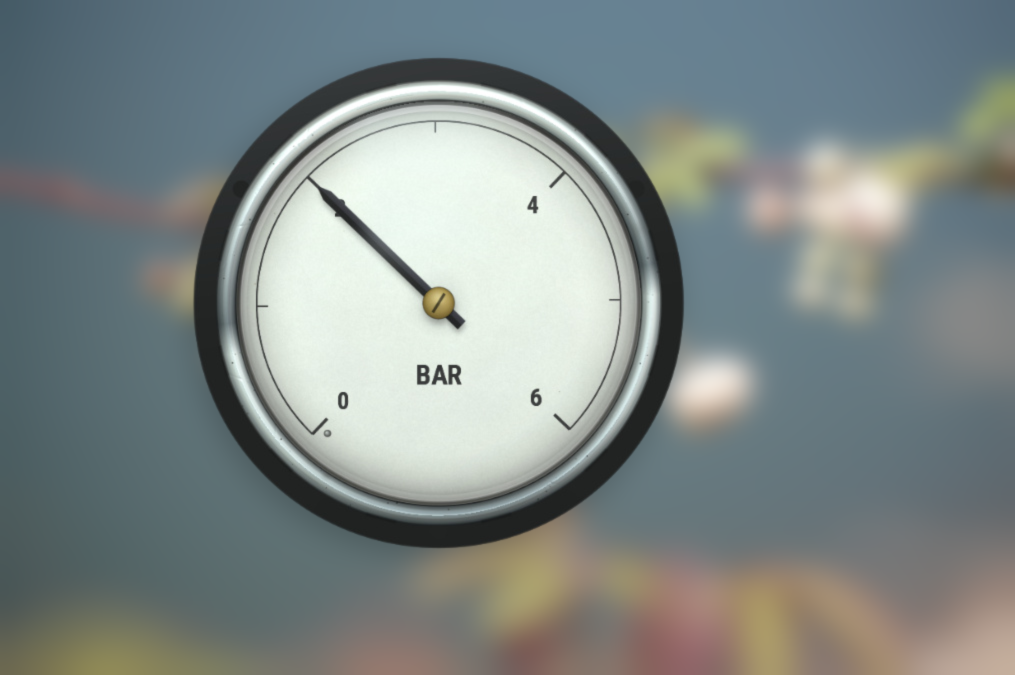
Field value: **2** bar
